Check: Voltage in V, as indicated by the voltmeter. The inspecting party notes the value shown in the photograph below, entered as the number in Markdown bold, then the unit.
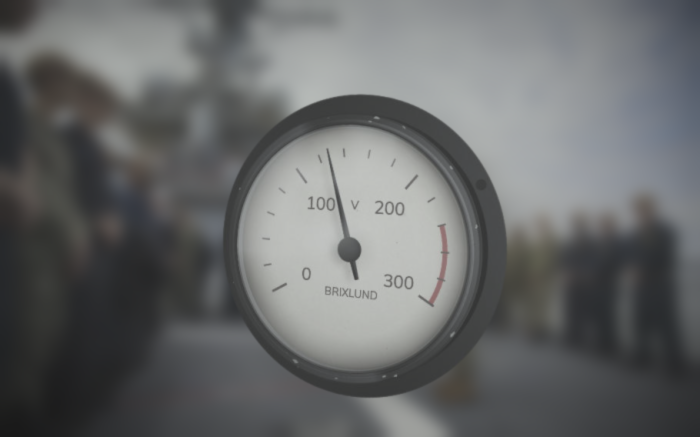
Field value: **130** V
